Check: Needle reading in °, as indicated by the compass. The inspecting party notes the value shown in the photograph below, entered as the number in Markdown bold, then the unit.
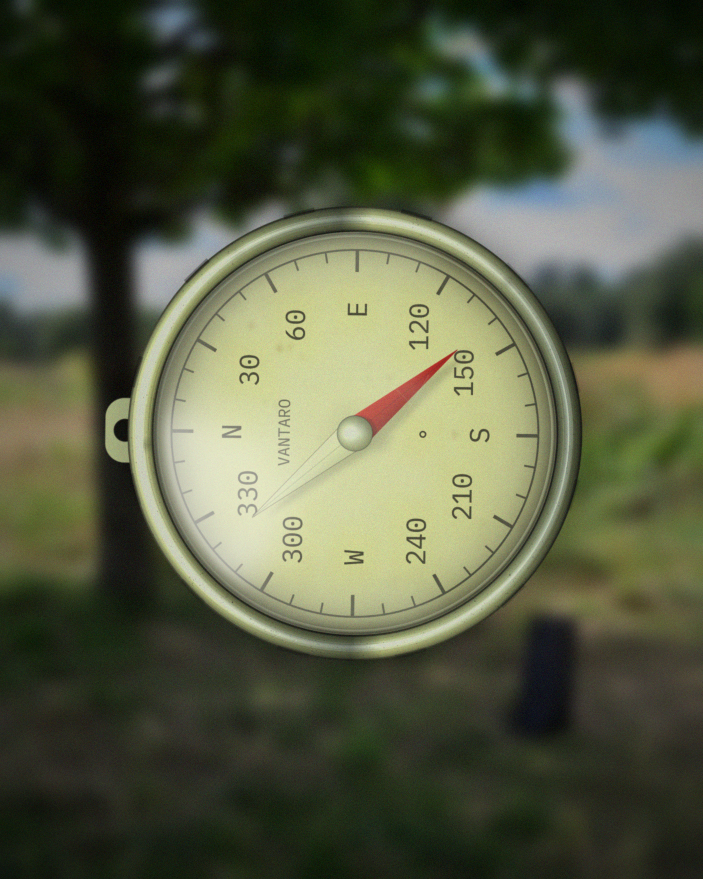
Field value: **140** °
